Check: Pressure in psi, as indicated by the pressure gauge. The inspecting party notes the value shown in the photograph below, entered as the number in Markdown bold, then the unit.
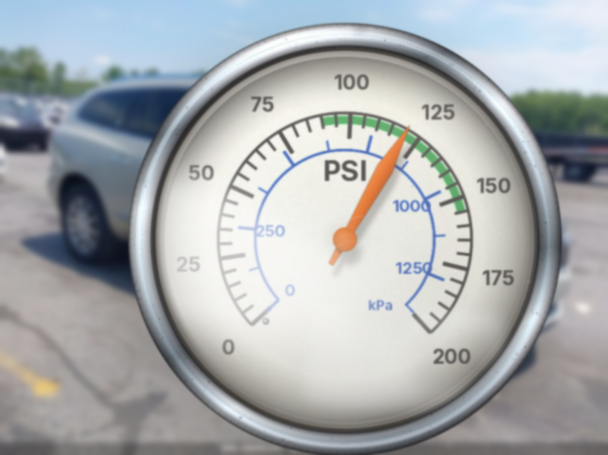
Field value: **120** psi
